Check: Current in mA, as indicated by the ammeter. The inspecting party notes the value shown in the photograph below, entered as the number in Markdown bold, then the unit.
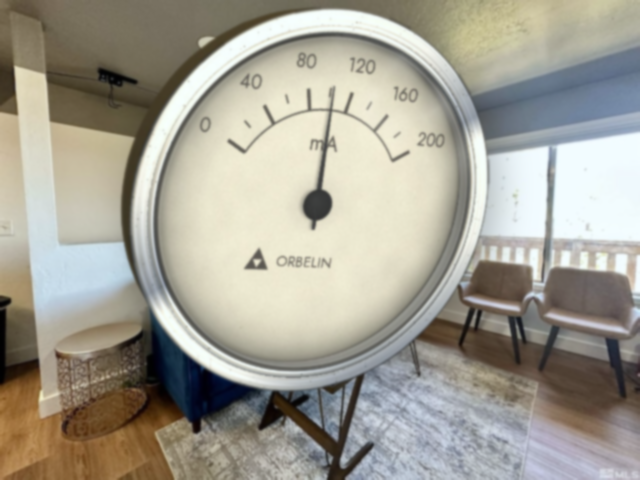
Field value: **100** mA
